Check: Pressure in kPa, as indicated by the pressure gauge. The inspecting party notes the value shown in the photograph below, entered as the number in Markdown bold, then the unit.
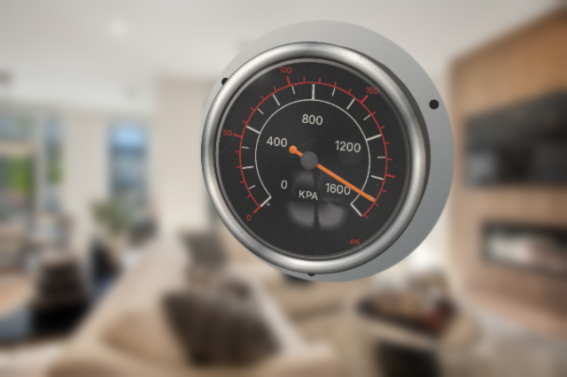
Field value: **1500** kPa
